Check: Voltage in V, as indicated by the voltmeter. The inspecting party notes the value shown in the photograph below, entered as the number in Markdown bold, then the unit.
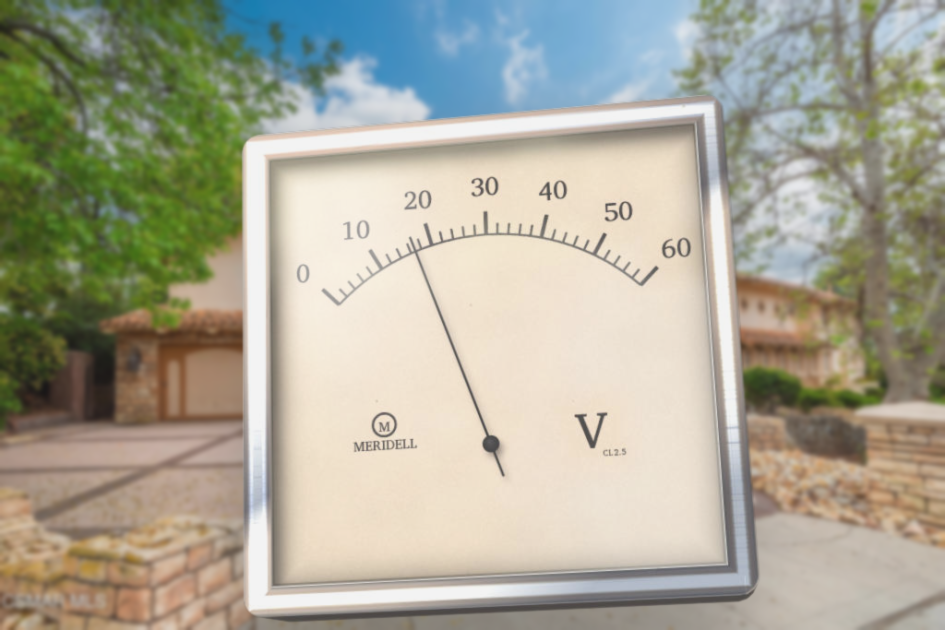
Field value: **17** V
